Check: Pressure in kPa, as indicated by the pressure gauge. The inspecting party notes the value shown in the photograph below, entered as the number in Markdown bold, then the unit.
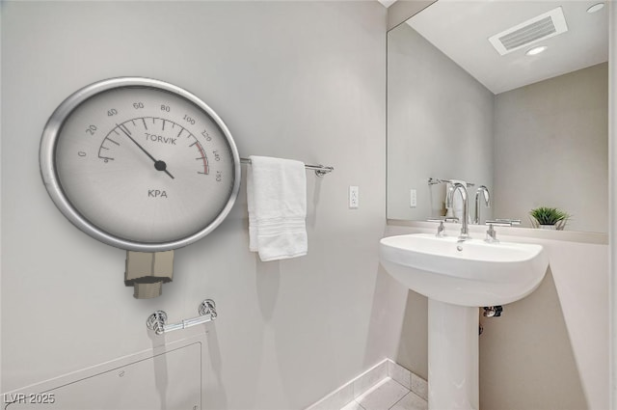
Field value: **35** kPa
